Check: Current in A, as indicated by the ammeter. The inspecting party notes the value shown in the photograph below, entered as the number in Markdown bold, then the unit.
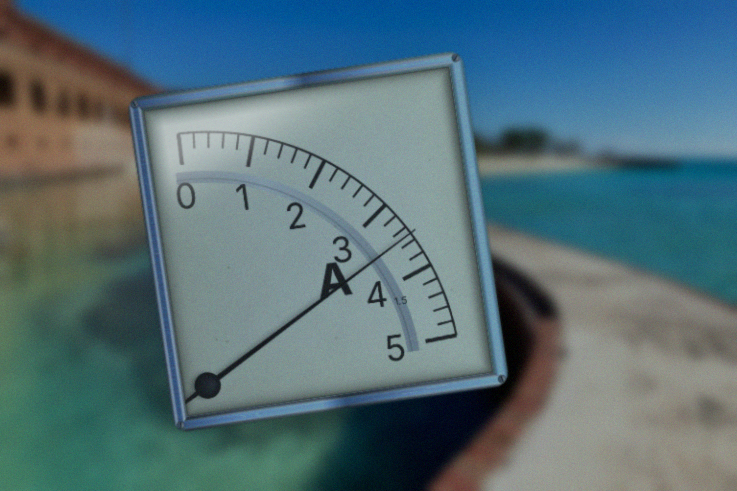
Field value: **3.5** A
